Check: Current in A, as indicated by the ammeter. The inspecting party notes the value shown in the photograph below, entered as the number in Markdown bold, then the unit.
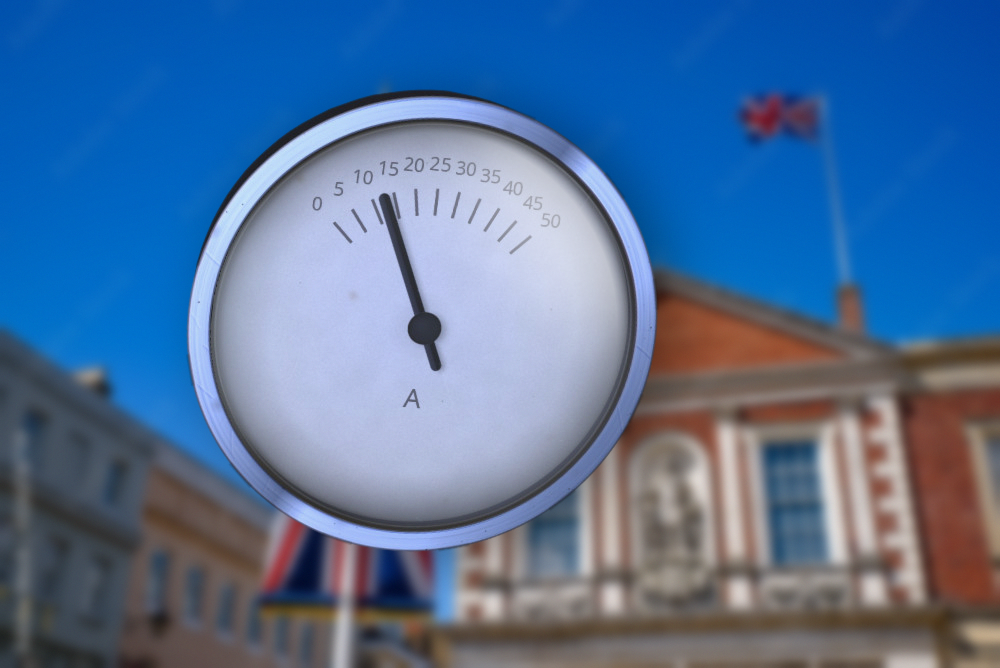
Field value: **12.5** A
